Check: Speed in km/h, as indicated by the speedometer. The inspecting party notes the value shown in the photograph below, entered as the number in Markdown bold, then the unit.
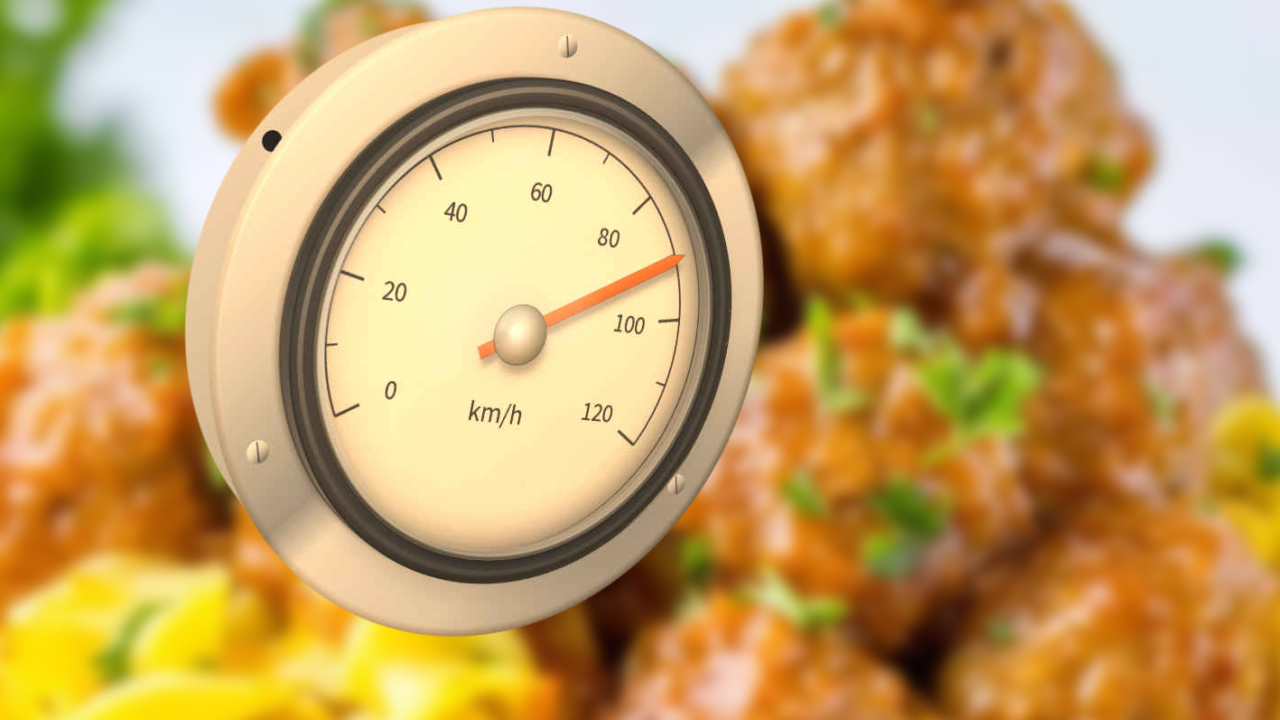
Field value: **90** km/h
